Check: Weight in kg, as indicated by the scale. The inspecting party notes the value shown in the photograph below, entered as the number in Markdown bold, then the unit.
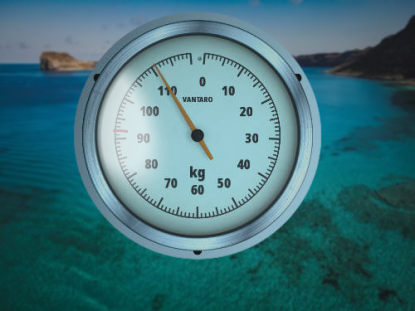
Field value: **111** kg
